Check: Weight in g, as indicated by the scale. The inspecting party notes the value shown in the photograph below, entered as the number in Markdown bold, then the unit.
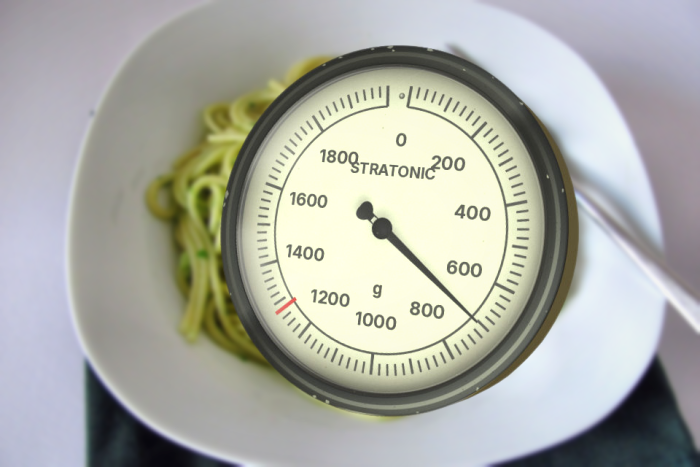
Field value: **700** g
